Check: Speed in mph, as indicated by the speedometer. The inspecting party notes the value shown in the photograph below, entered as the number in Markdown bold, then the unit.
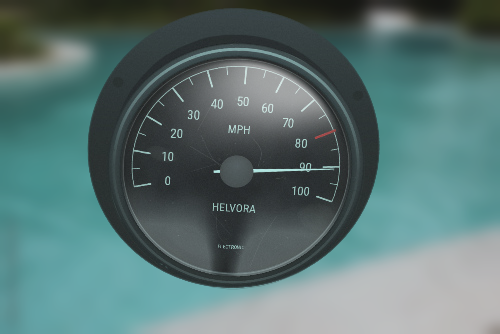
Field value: **90** mph
